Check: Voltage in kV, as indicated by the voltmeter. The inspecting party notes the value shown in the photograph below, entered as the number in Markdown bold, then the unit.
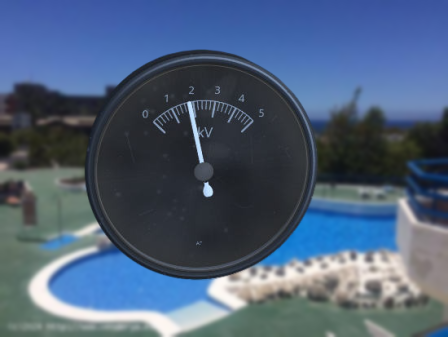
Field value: **1.8** kV
